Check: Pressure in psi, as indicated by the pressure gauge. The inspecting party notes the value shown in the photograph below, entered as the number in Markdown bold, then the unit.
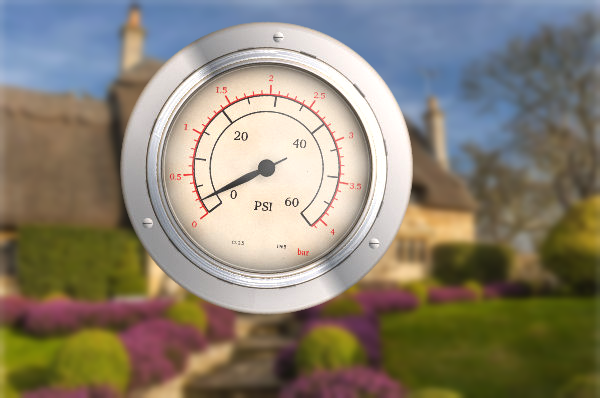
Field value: **2.5** psi
